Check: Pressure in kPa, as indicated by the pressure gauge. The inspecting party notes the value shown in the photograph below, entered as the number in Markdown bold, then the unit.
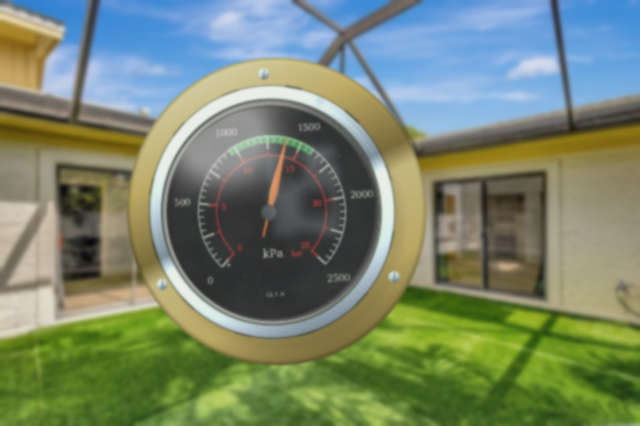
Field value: **1400** kPa
